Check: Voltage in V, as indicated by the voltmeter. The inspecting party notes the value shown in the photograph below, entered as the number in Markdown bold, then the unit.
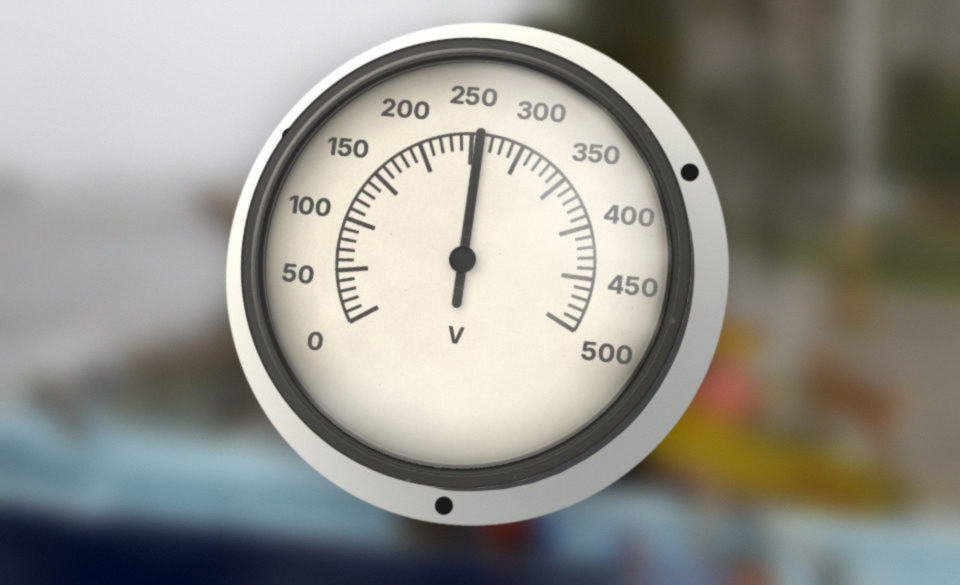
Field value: **260** V
